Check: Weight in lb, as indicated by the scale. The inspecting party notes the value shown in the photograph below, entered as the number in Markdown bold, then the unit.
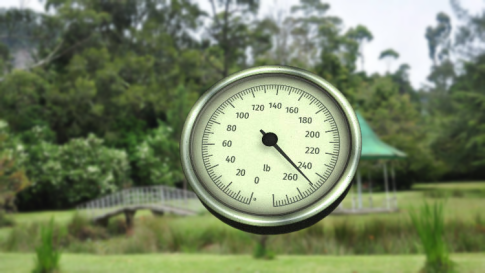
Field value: **250** lb
